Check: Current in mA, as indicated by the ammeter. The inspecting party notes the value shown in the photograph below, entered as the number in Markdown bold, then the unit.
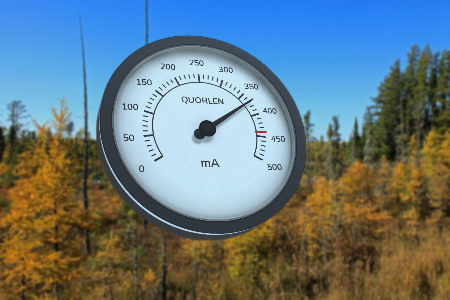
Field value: **370** mA
